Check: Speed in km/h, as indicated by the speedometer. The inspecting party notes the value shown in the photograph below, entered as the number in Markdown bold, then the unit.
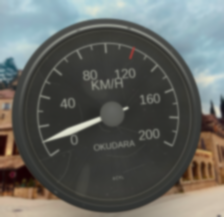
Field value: **10** km/h
